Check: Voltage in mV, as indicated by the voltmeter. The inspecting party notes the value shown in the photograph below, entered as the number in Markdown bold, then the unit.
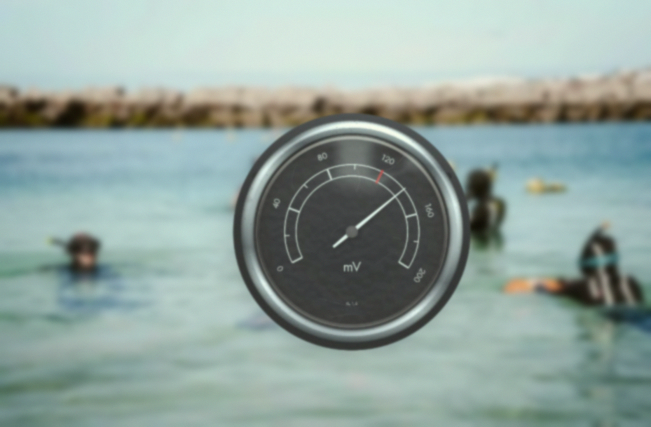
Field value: **140** mV
